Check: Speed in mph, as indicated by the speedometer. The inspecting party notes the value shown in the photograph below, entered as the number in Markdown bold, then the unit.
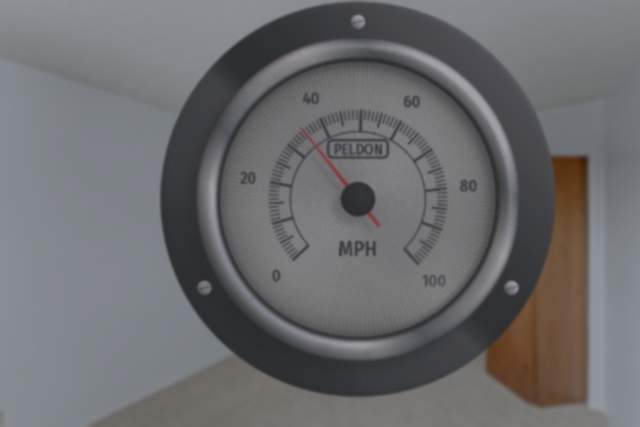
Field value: **35** mph
